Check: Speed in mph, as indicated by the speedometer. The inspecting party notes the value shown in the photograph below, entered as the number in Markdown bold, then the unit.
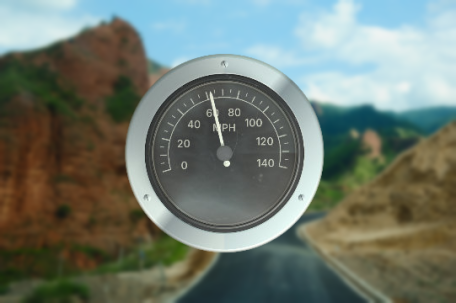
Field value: **62.5** mph
